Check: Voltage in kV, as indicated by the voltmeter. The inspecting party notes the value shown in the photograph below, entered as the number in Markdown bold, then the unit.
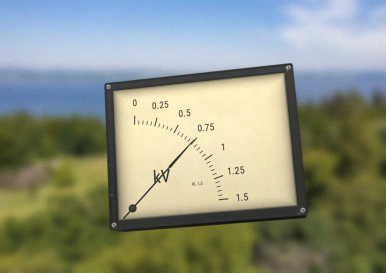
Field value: **0.75** kV
